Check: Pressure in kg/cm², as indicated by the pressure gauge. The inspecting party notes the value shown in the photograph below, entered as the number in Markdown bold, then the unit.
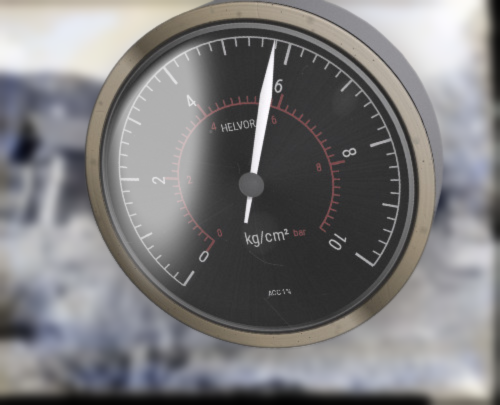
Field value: **5.8** kg/cm²
